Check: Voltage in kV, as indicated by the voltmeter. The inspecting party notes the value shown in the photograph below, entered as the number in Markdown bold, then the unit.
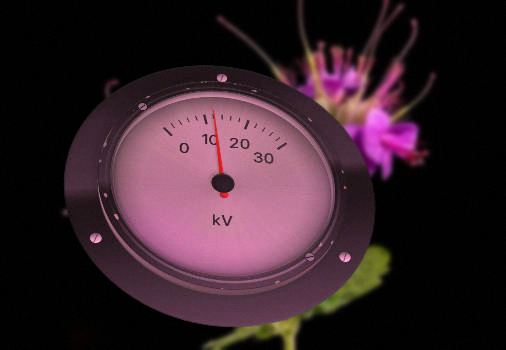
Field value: **12** kV
